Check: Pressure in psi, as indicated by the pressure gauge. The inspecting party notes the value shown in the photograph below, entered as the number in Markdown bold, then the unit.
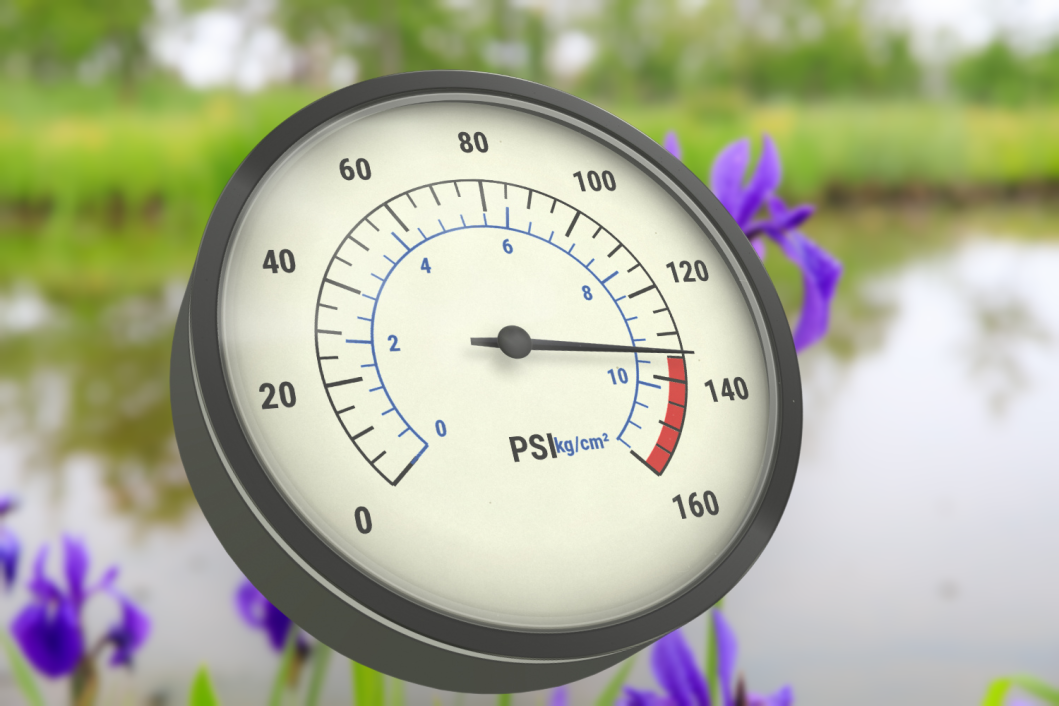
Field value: **135** psi
